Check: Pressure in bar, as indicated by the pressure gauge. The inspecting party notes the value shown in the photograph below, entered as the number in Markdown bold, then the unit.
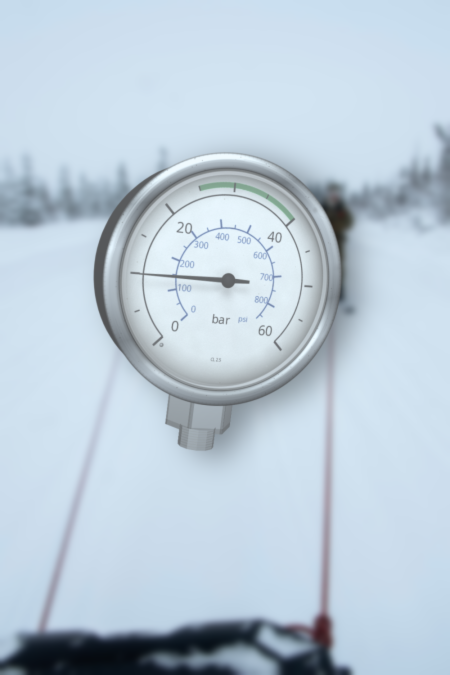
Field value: **10** bar
